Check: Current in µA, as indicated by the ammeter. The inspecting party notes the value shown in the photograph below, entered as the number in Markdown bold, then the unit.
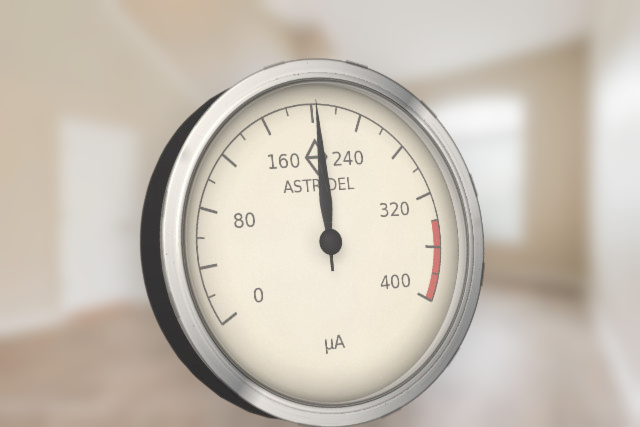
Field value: **200** µA
